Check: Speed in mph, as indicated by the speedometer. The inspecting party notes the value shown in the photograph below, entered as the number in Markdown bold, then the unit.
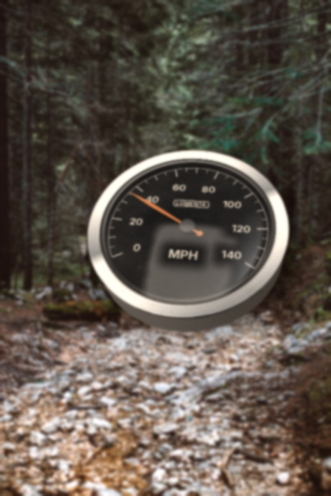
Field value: **35** mph
